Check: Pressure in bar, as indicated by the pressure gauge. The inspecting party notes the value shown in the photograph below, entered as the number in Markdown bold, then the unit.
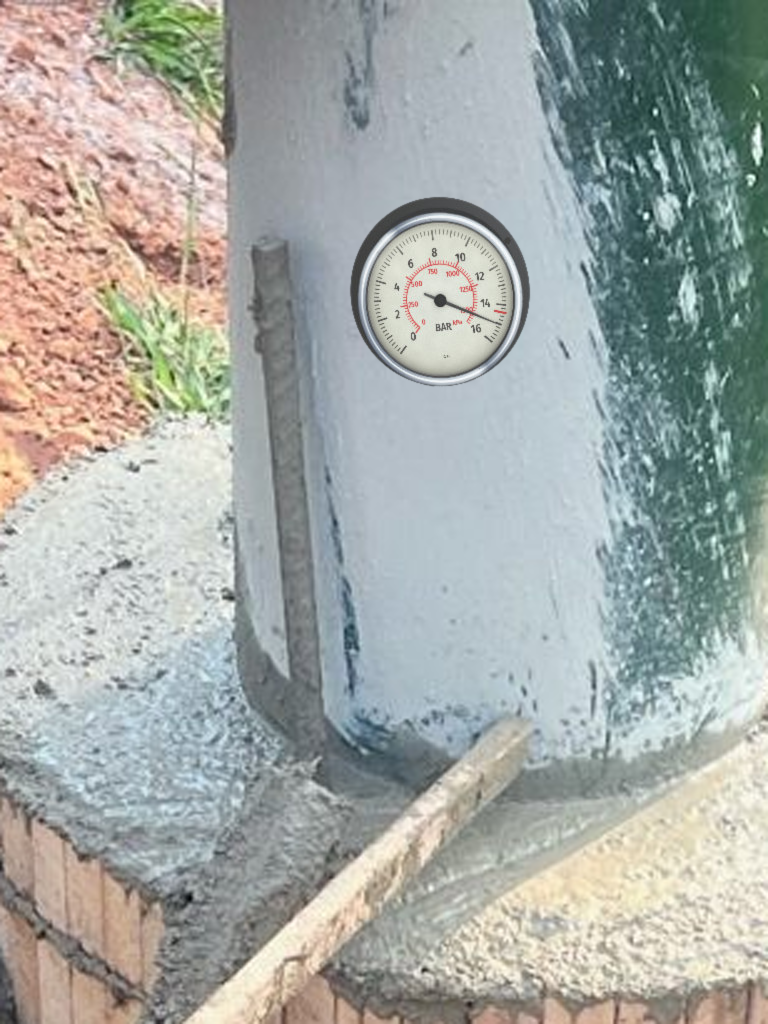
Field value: **15** bar
